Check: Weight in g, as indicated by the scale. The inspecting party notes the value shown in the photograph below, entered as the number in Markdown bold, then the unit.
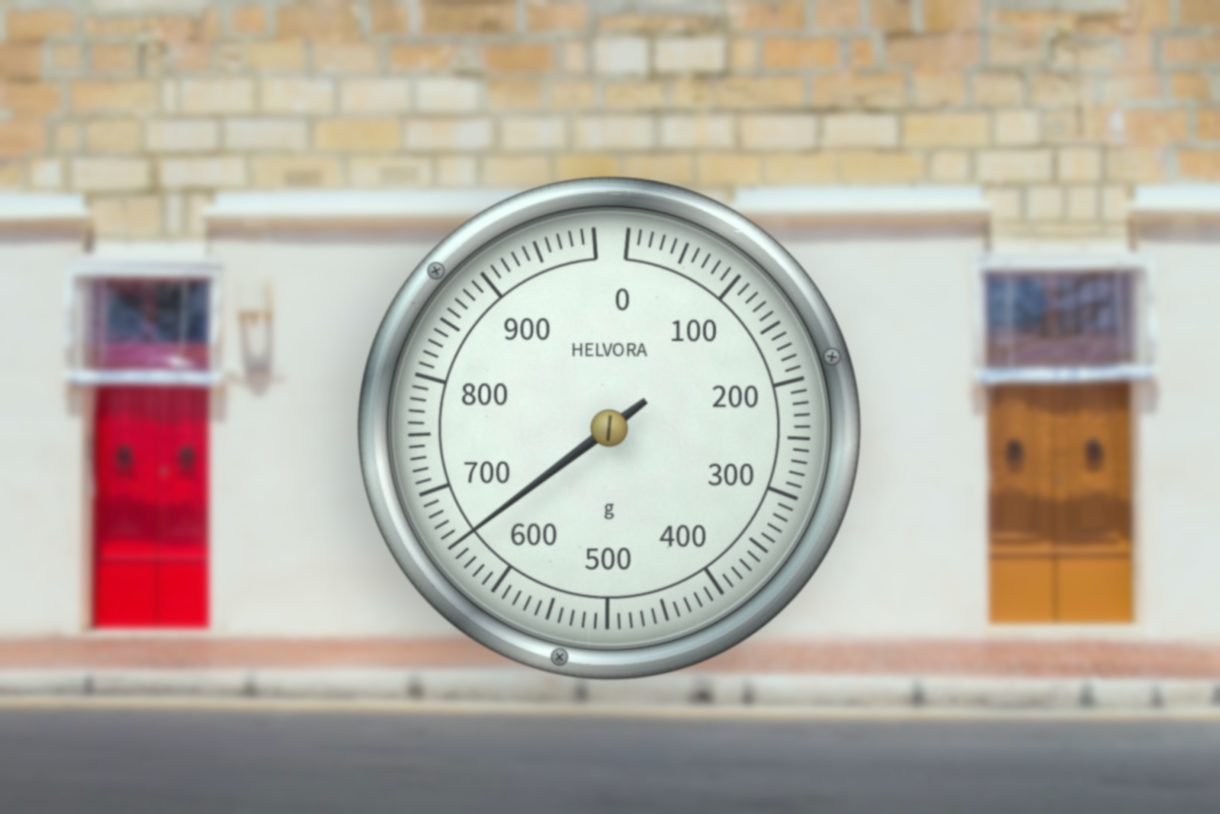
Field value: **650** g
